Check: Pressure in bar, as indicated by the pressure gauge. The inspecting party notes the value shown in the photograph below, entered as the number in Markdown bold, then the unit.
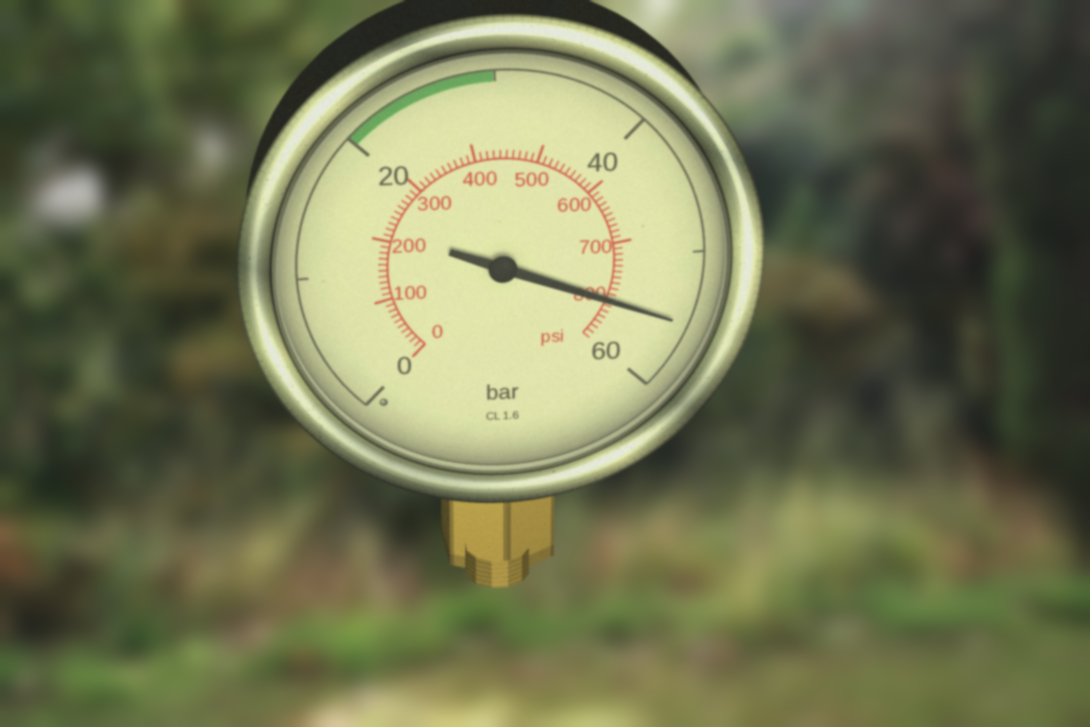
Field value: **55** bar
